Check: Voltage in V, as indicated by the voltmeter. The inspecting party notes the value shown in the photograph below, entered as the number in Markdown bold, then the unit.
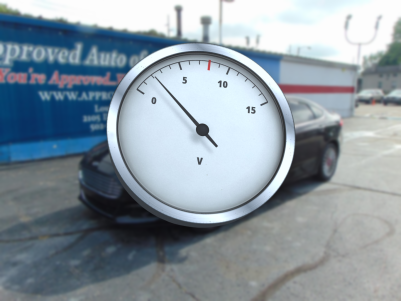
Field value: **2** V
